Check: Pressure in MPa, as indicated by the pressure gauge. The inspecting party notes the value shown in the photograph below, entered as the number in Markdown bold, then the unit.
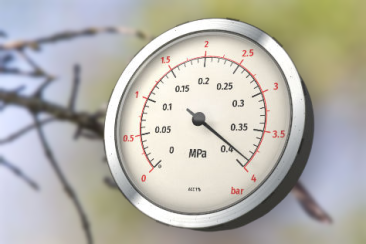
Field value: **0.39** MPa
